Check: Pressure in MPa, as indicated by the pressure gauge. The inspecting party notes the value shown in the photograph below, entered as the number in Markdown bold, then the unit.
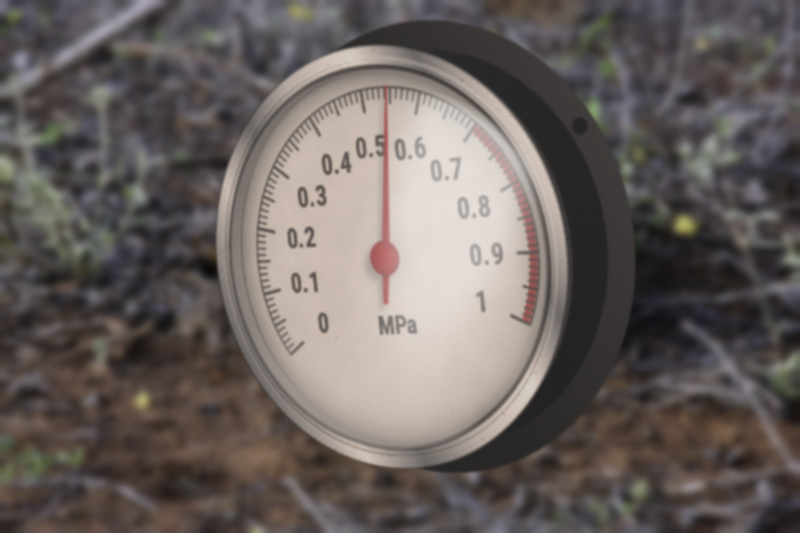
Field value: **0.55** MPa
